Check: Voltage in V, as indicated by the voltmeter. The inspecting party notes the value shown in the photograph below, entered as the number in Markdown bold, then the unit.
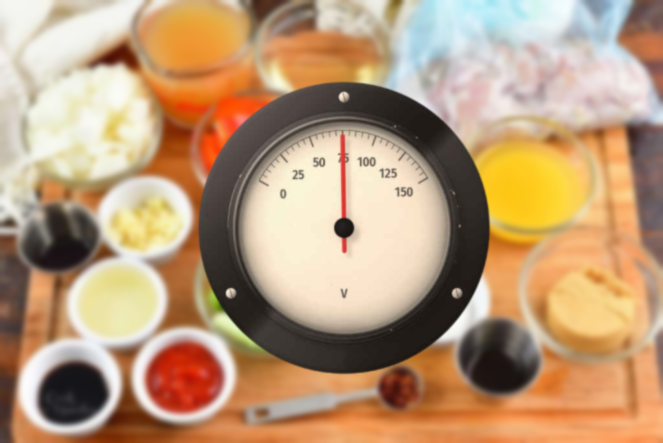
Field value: **75** V
